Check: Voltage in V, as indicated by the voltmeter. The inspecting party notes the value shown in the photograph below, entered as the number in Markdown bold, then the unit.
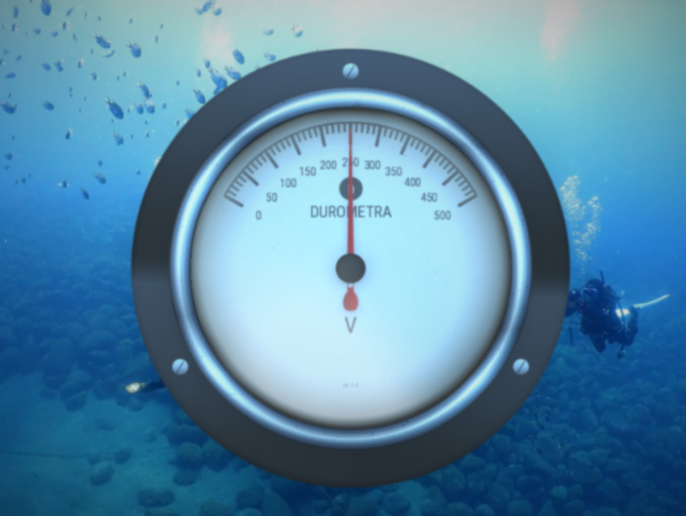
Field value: **250** V
